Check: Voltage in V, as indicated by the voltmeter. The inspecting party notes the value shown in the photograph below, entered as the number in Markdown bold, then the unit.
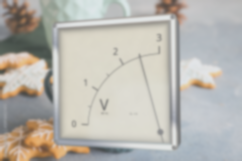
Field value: **2.5** V
